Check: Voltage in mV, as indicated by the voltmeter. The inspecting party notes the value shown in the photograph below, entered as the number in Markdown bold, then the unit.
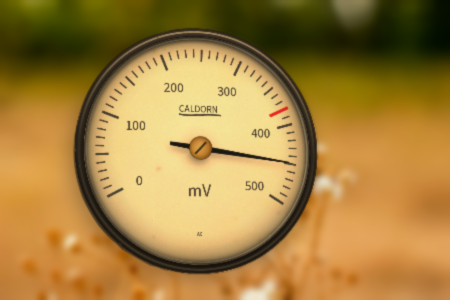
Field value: **450** mV
